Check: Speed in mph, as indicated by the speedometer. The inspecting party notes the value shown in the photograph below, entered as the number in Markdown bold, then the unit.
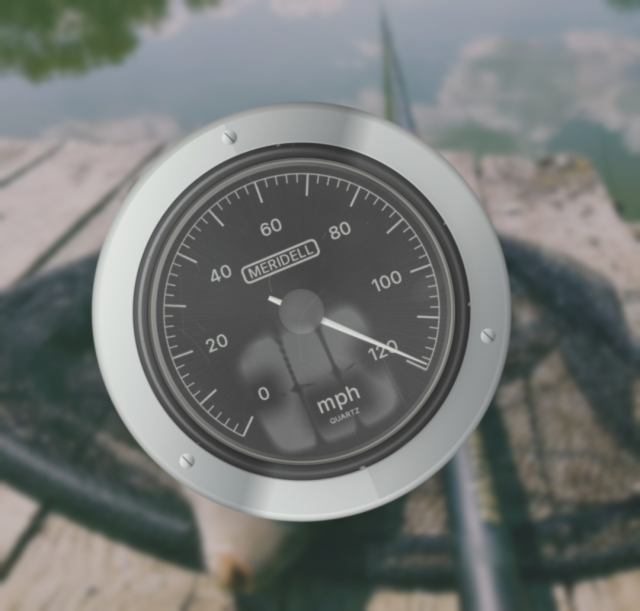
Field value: **119** mph
